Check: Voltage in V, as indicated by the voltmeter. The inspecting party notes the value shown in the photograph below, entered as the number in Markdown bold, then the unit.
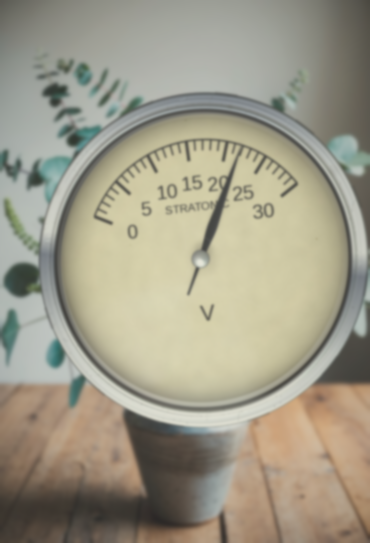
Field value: **22** V
